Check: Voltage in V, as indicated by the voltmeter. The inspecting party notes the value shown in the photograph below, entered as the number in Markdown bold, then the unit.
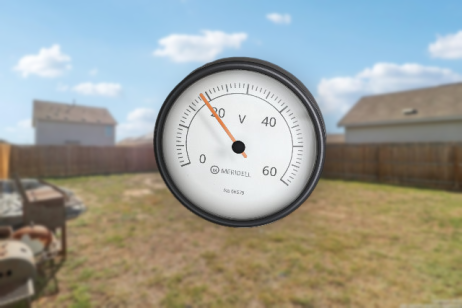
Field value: **19** V
